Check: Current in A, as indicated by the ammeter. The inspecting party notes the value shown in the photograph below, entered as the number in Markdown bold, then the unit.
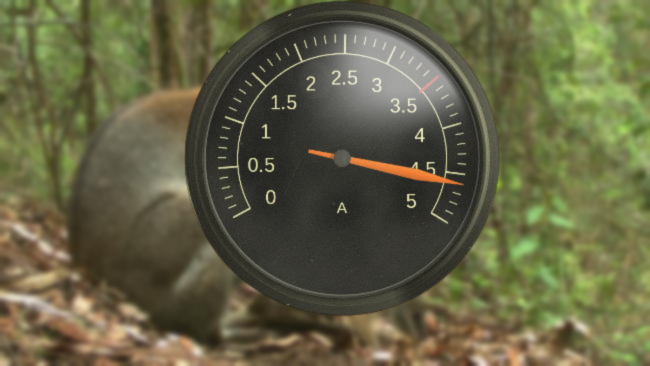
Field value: **4.6** A
